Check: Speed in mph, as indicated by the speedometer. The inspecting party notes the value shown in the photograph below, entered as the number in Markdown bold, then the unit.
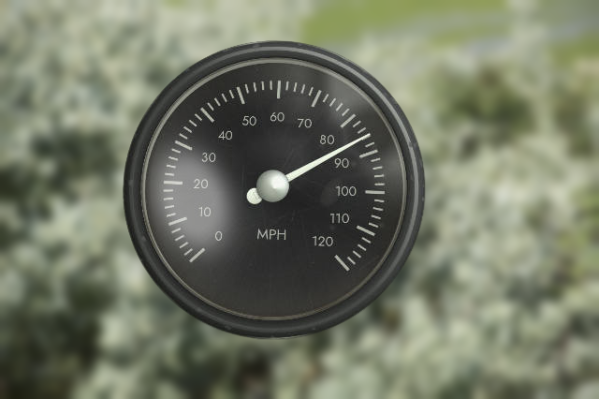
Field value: **86** mph
